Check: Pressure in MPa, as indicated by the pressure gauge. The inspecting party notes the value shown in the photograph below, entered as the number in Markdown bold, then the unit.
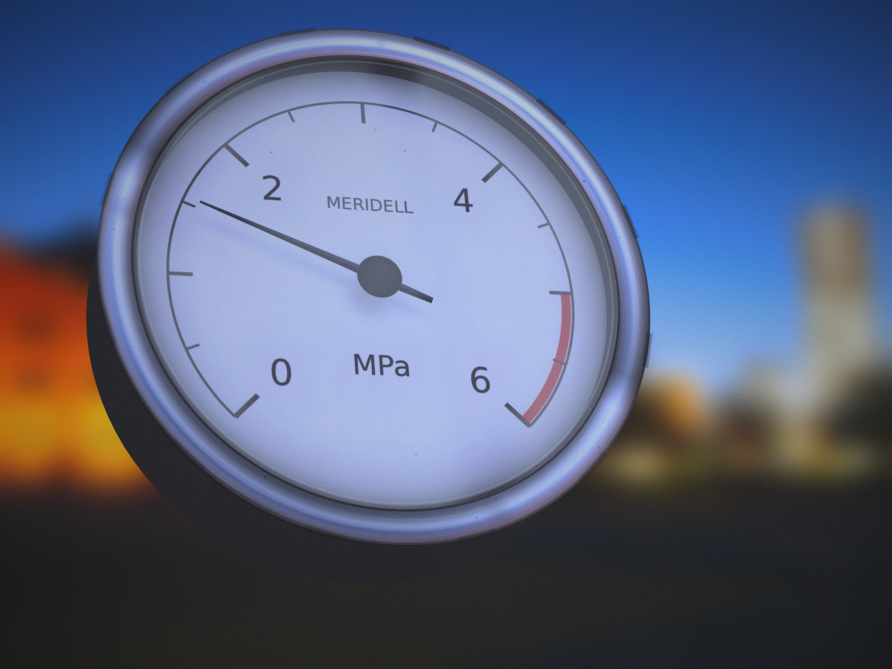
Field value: **1.5** MPa
